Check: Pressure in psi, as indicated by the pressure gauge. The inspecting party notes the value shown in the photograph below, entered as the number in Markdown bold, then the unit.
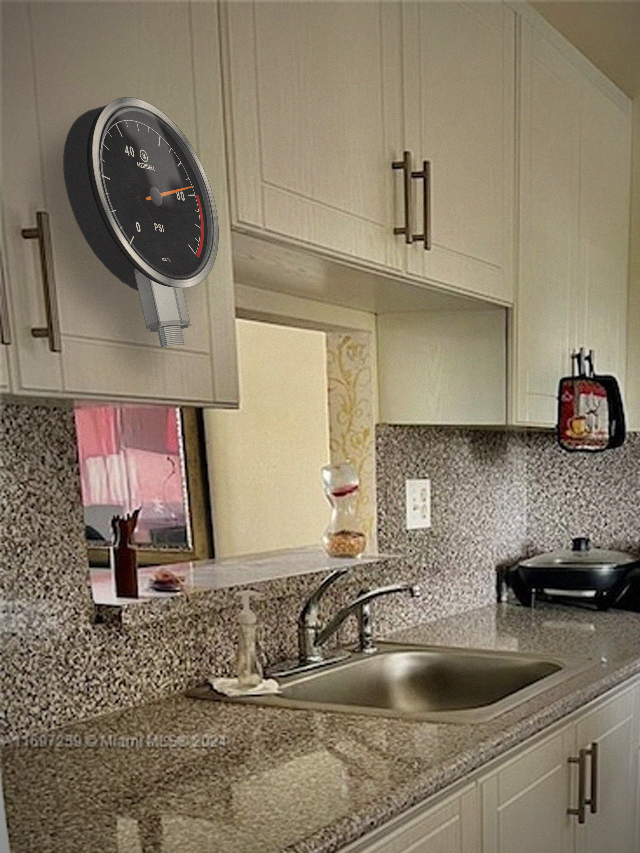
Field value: **77.5** psi
